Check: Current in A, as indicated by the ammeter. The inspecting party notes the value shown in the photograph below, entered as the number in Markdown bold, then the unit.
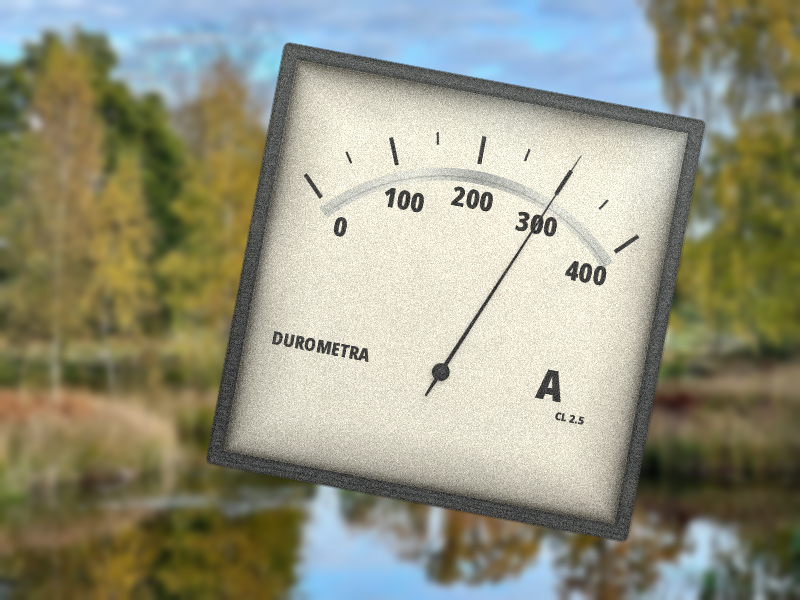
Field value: **300** A
